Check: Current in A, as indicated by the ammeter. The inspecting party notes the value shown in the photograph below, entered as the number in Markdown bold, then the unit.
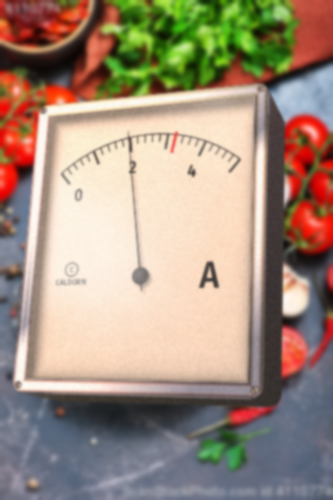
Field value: **2** A
